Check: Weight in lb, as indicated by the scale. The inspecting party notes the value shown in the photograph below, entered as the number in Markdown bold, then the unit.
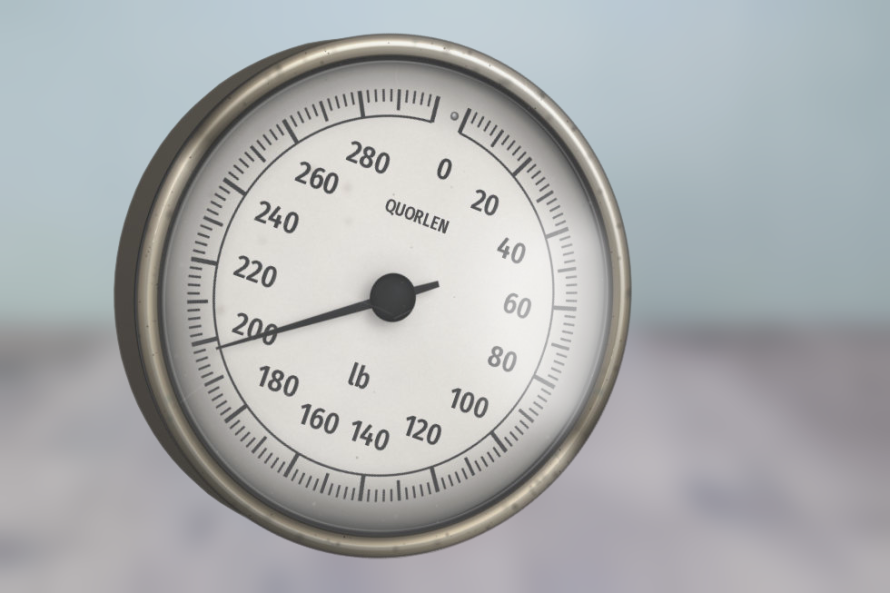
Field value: **198** lb
